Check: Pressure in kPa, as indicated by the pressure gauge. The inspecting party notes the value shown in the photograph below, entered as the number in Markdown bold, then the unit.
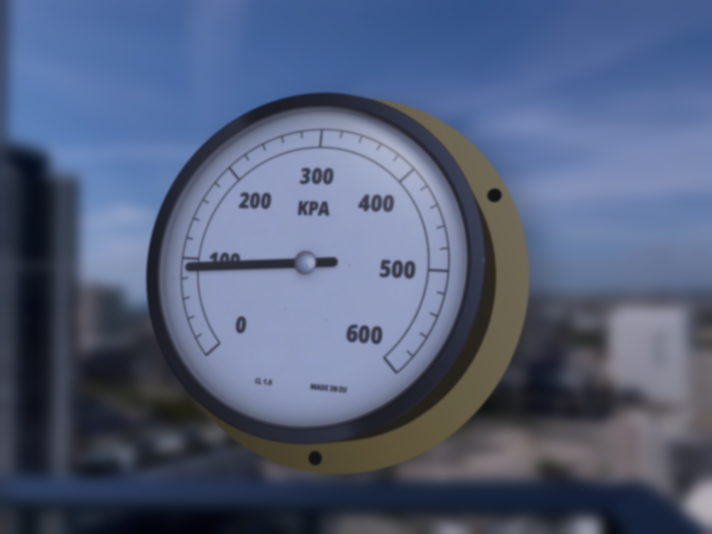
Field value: **90** kPa
